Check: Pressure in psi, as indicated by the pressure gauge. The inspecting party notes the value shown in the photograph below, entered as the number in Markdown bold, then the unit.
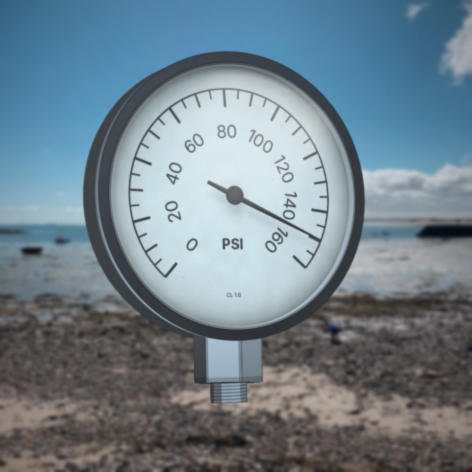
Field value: **150** psi
